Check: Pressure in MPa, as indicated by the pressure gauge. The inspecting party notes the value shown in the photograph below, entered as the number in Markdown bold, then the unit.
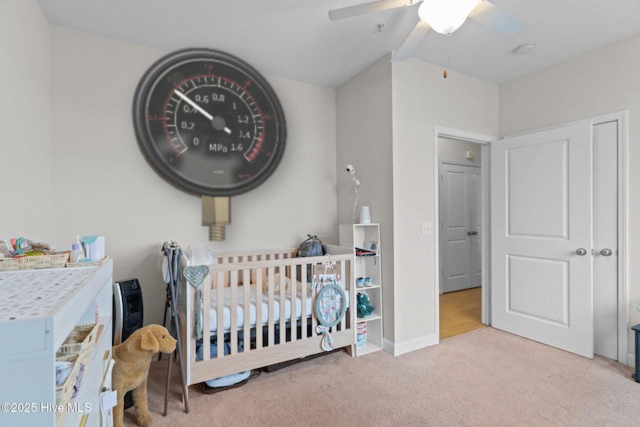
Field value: **0.45** MPa
